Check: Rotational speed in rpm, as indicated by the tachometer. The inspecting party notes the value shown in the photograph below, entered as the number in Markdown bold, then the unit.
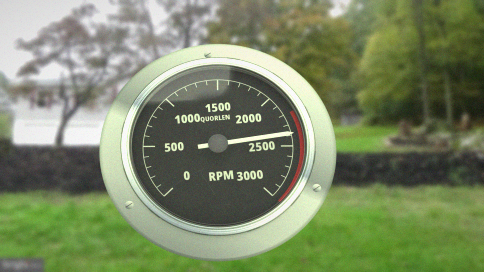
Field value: **2400** rpm
